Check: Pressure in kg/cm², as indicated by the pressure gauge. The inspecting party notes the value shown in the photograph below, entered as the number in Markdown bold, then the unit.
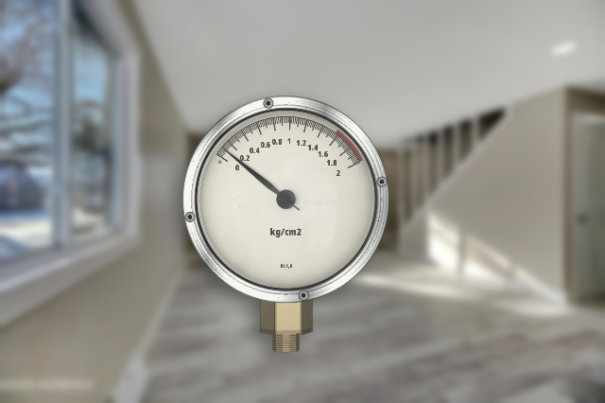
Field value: **0.1** kg/cm²
